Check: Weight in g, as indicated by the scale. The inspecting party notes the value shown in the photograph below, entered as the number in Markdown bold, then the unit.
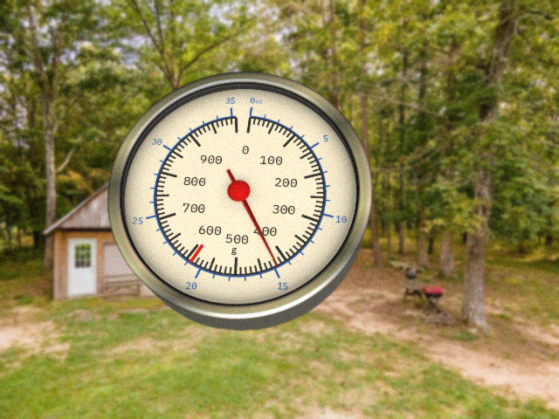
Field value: **420** g
